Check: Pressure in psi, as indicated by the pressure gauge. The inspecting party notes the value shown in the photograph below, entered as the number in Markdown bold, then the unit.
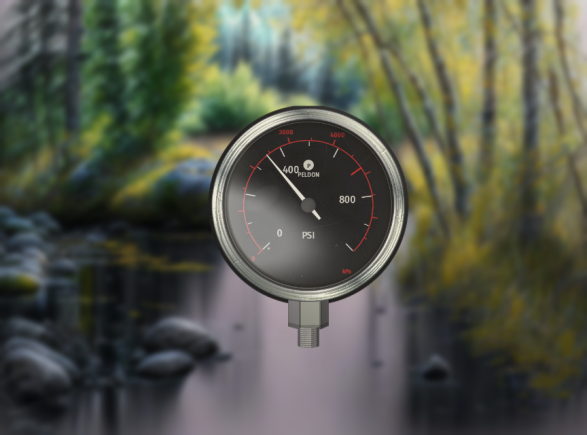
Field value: **350** psi
